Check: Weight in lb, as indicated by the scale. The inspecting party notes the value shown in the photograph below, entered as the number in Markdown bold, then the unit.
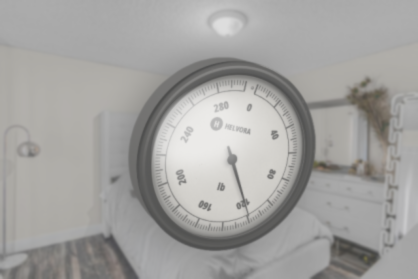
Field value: **120** lb
